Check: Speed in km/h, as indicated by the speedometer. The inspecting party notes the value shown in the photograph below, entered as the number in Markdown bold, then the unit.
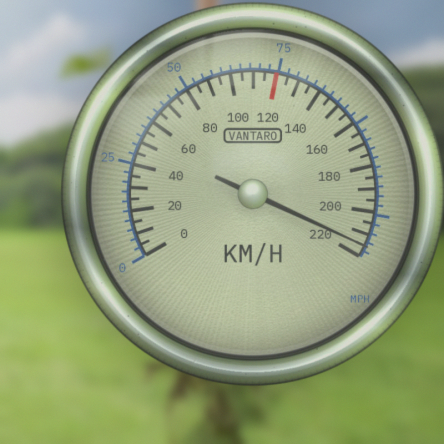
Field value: **215** km/h
